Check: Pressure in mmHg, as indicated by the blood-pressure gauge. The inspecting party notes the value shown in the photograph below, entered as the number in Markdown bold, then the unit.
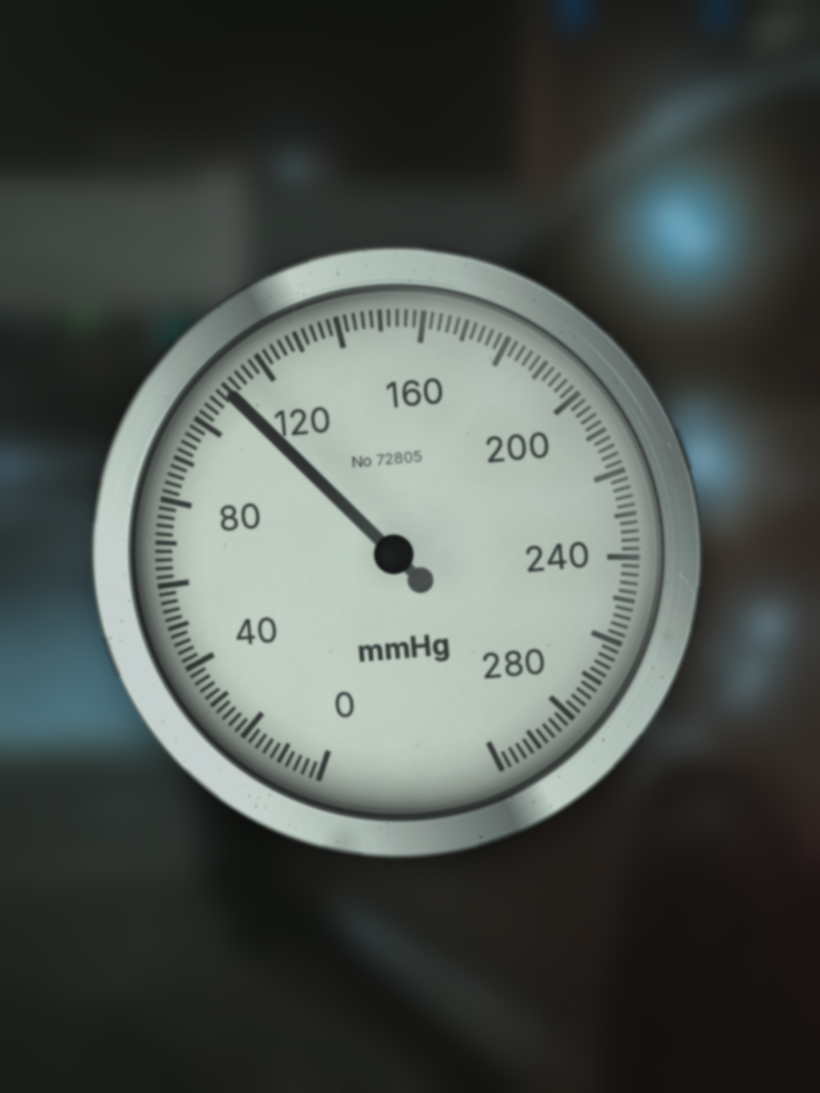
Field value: **110** mmHg
